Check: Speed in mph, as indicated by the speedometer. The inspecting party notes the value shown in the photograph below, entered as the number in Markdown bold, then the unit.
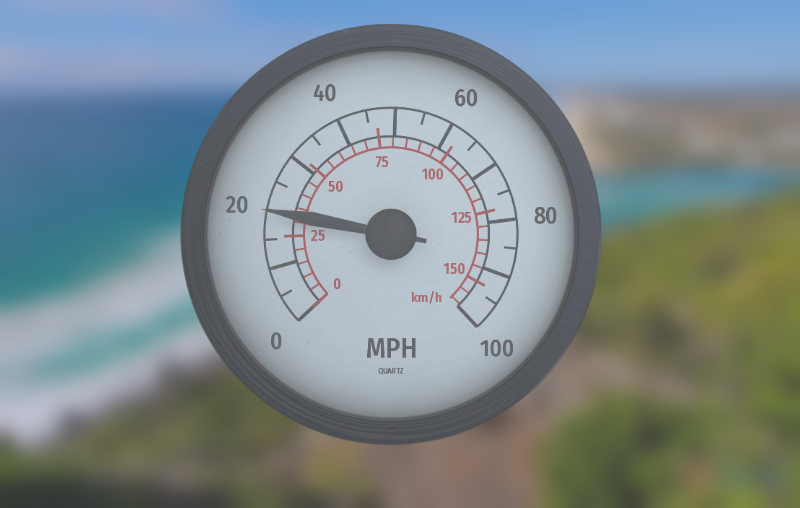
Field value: **20** mph
